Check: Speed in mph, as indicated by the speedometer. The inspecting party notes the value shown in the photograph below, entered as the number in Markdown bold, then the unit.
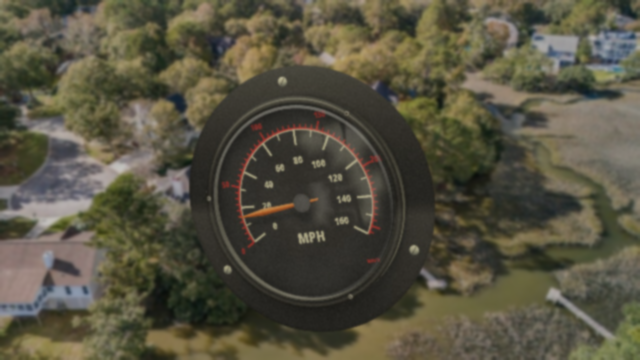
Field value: **15** mph
